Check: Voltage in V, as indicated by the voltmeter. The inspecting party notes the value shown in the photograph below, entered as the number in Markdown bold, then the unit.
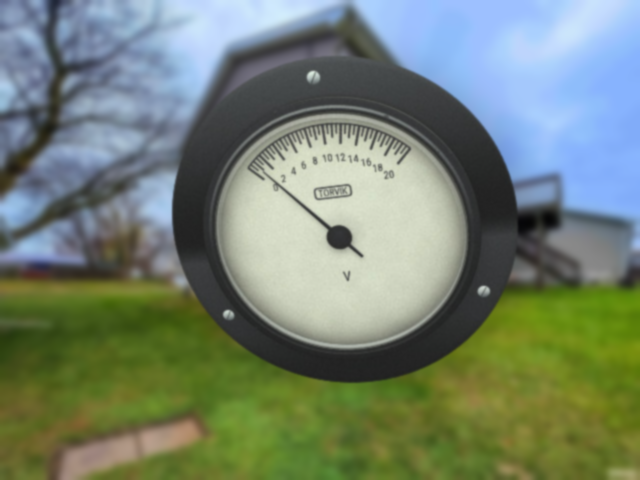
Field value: **1** V
